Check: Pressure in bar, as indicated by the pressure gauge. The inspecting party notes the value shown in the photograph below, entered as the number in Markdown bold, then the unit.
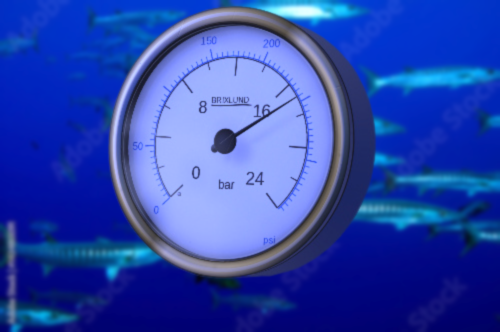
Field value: **17** bar
